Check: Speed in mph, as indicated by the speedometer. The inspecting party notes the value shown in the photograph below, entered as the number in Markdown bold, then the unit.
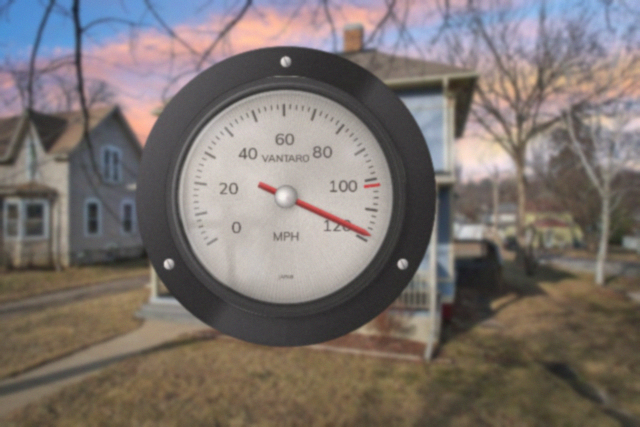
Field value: **118** mph
